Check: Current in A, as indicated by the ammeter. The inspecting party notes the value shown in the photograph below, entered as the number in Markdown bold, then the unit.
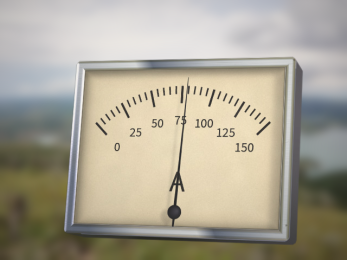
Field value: **80** A
